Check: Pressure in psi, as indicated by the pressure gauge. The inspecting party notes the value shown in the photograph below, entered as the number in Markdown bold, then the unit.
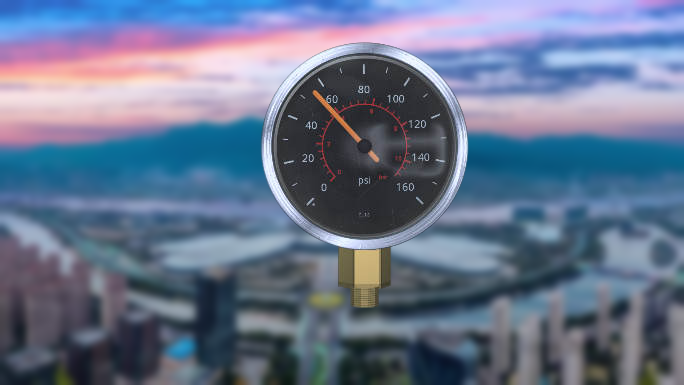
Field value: **55** psi
